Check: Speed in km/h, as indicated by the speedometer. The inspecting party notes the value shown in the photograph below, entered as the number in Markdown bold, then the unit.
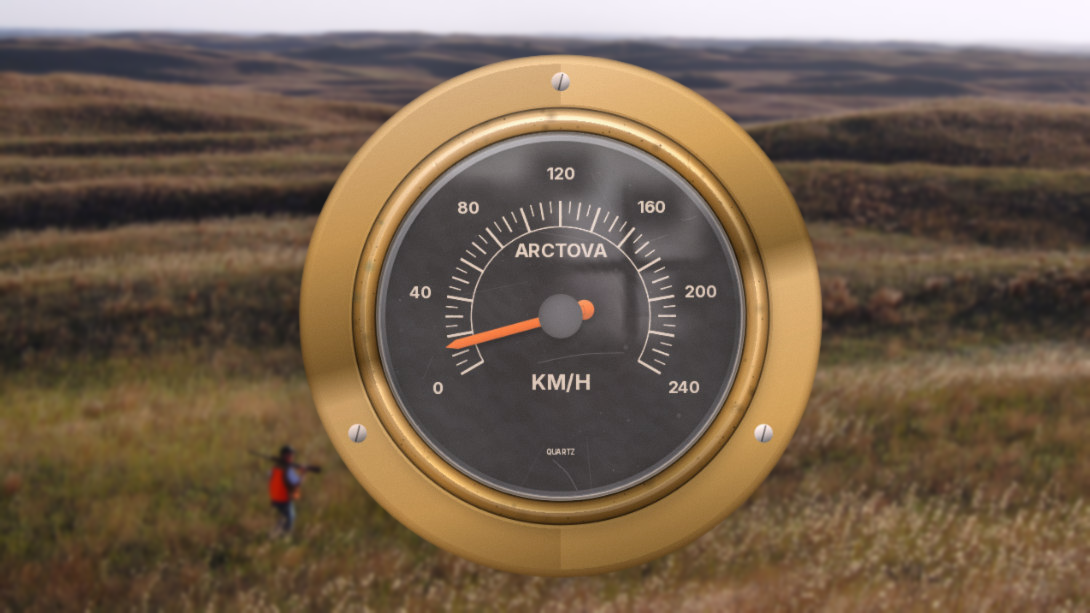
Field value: **15** km/h
